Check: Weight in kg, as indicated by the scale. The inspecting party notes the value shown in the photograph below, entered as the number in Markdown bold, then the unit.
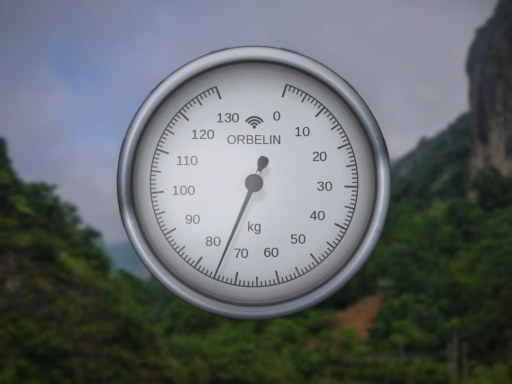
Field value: **75** kg
